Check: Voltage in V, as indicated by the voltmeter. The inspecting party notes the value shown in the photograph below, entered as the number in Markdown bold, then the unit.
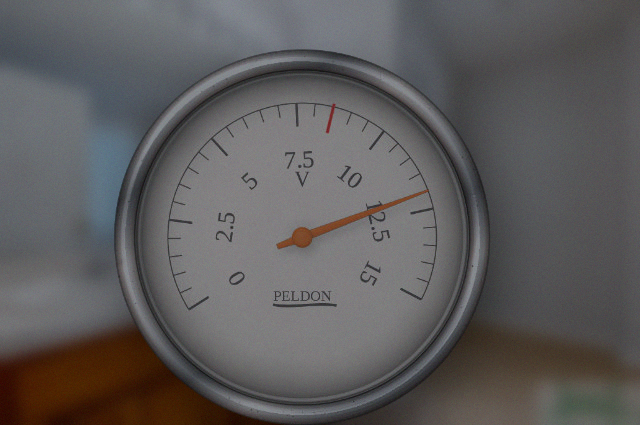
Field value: **12** V
